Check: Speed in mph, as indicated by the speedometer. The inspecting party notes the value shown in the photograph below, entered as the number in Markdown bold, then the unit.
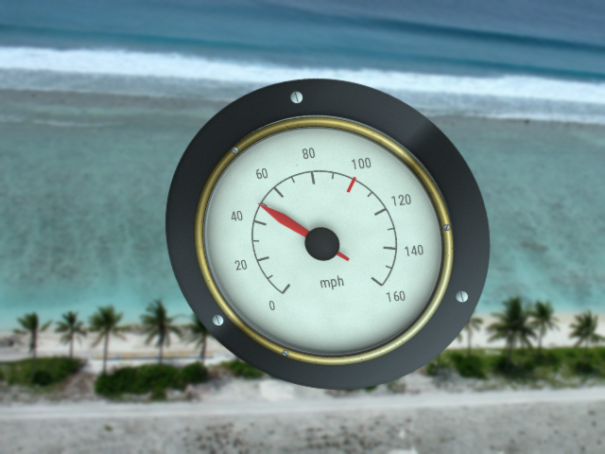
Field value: **50** mph
